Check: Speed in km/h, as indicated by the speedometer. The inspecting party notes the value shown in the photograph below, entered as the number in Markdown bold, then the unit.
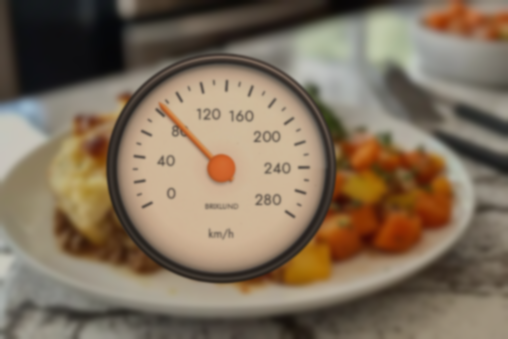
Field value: **85** km/h
